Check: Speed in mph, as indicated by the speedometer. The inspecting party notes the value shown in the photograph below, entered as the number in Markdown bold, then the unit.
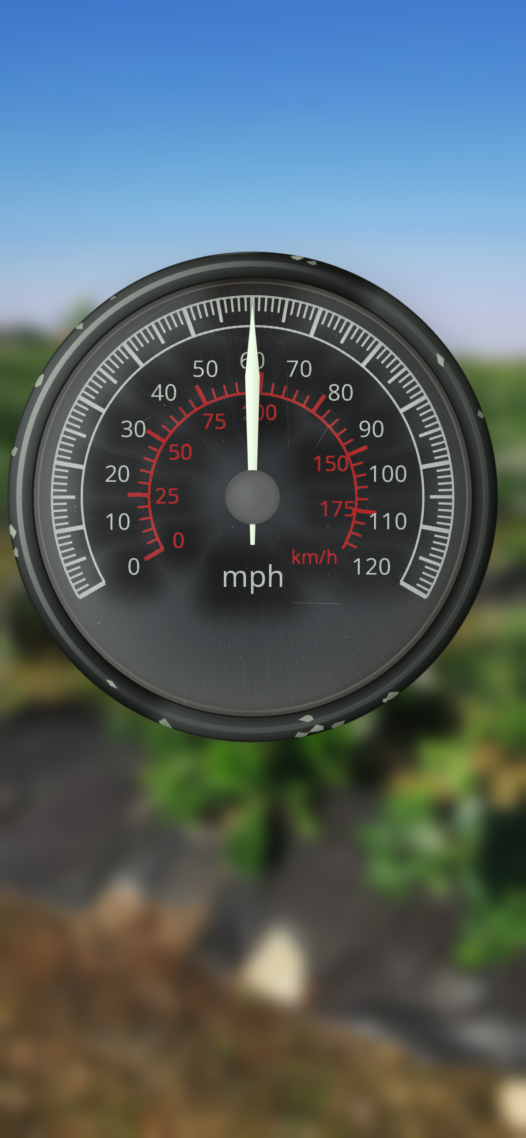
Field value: **60** mph
